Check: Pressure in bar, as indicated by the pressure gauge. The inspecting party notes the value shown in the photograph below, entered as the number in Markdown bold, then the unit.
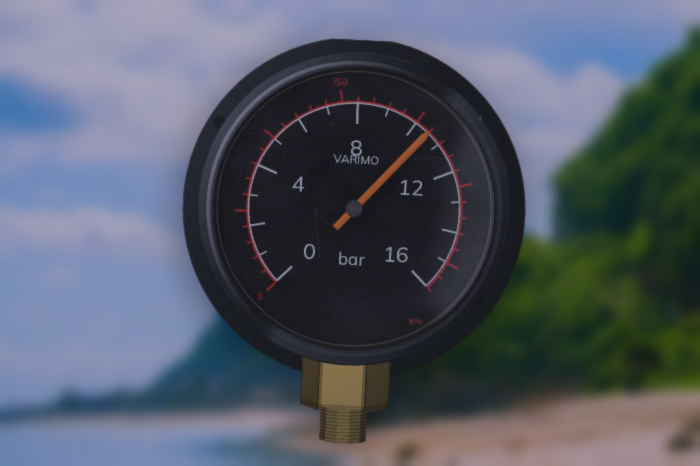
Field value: **10.5** bar
